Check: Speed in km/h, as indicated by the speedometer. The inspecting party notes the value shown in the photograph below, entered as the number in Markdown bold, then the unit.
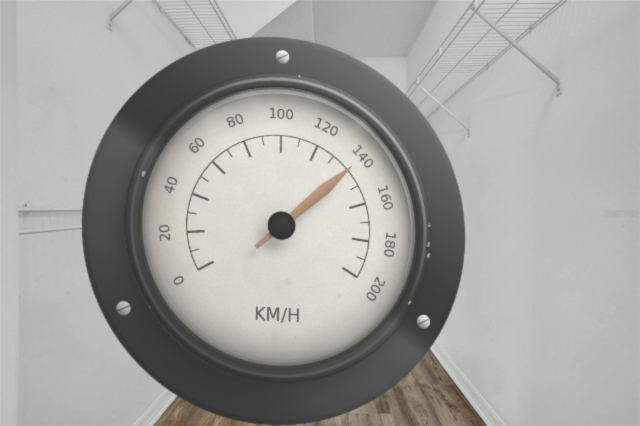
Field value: **140** km/h
